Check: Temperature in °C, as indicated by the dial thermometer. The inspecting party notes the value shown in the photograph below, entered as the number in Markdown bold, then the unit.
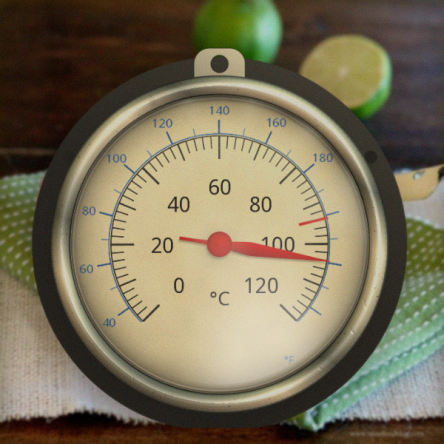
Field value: **104** °C
